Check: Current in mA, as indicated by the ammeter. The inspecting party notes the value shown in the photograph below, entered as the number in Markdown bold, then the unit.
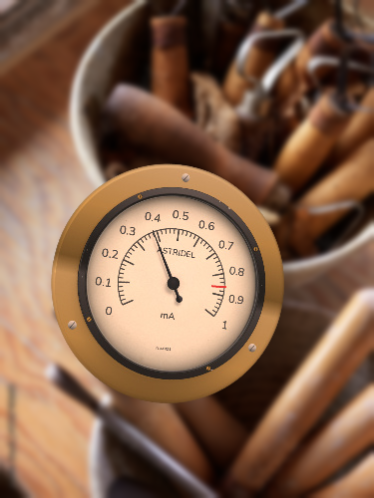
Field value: **0.38** mA
